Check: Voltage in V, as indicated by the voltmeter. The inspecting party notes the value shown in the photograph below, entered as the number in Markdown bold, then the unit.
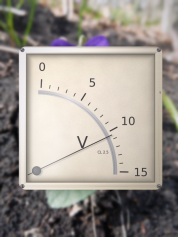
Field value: **10.5** V
